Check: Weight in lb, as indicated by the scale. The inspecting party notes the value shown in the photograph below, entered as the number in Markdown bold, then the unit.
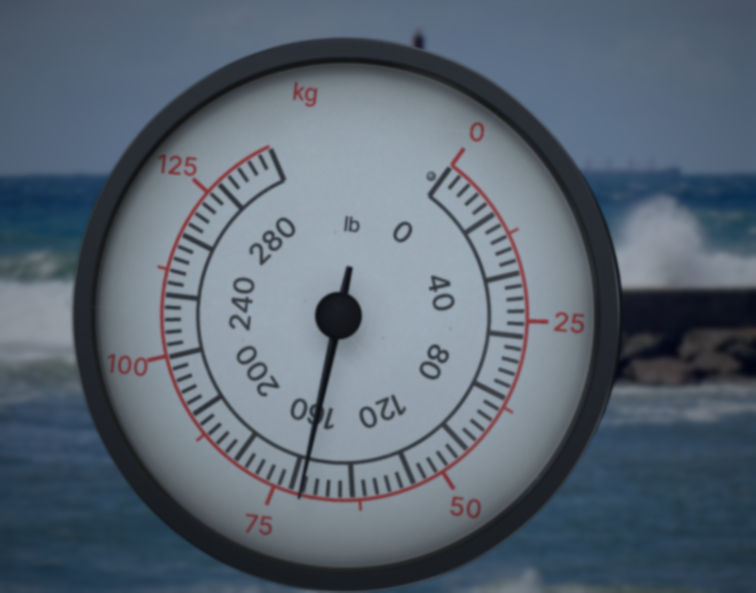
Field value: **156** lb
